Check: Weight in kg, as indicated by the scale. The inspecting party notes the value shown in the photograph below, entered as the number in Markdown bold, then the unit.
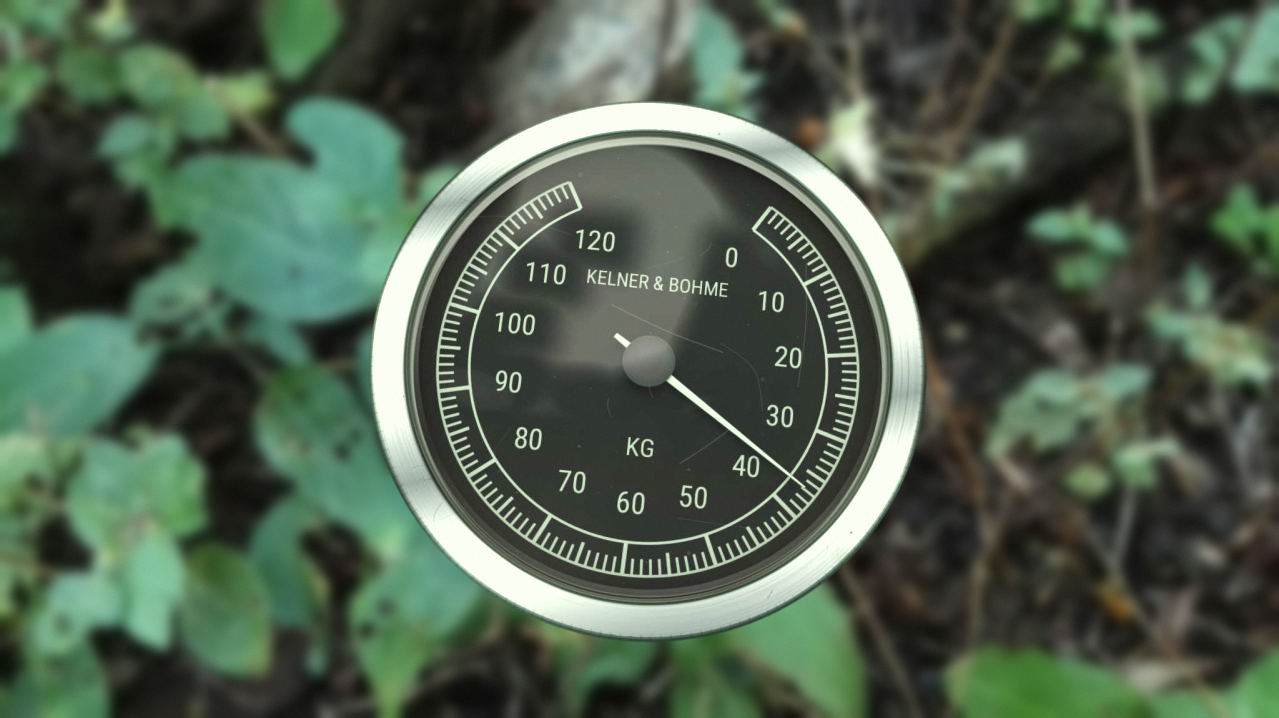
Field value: **37** kg
